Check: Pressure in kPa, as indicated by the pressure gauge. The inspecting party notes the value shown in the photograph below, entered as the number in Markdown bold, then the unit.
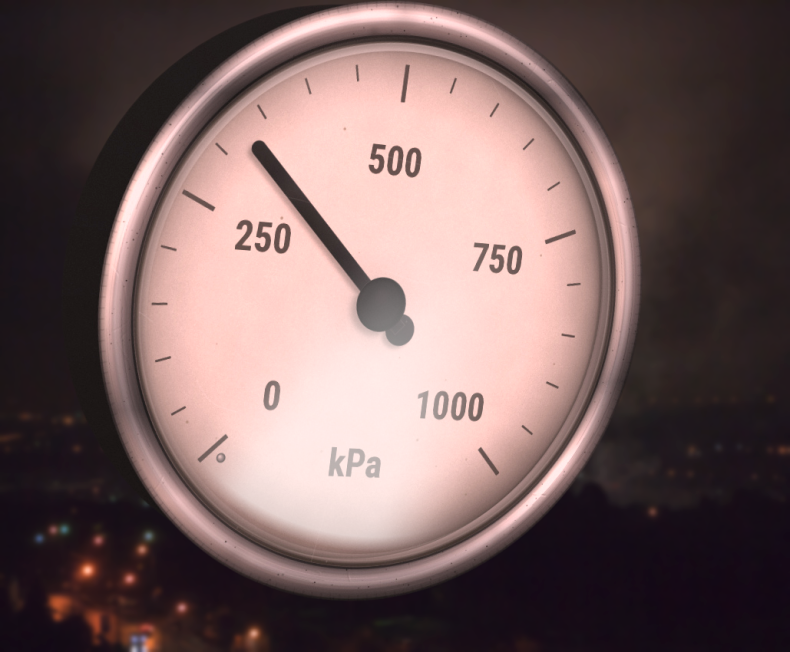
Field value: **325** kPa
